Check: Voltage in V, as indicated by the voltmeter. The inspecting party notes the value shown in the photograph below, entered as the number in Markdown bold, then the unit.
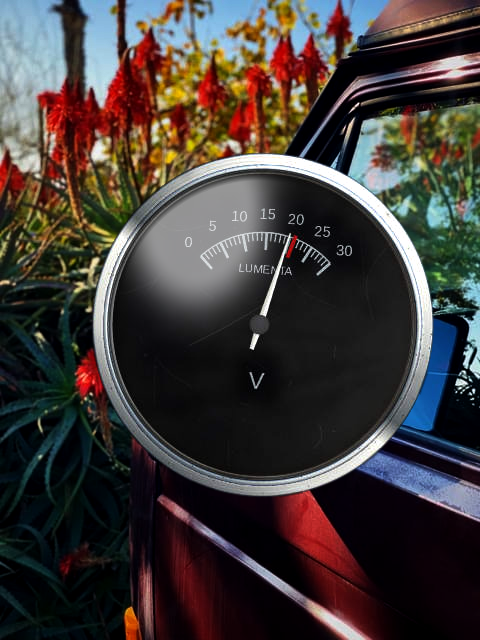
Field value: **20** V
